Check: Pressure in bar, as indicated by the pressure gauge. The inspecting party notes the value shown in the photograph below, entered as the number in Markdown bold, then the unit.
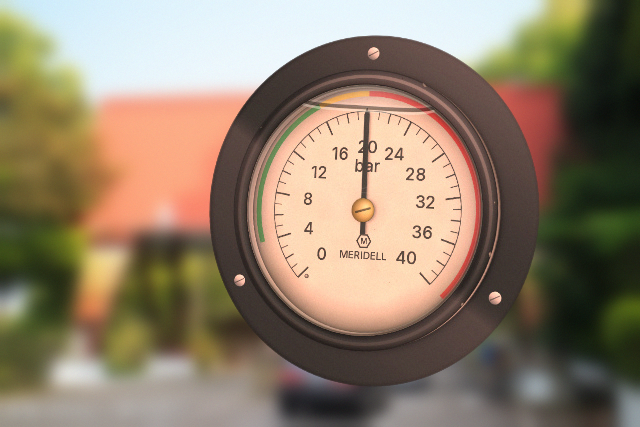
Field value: **20** bar
